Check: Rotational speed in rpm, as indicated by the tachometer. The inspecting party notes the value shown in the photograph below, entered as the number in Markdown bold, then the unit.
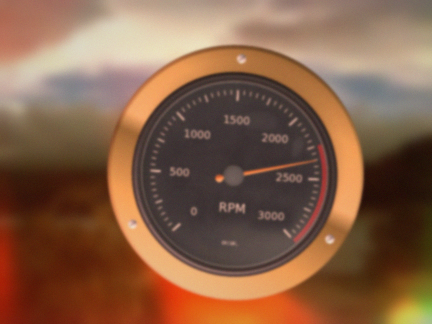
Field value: **2350** rpm
